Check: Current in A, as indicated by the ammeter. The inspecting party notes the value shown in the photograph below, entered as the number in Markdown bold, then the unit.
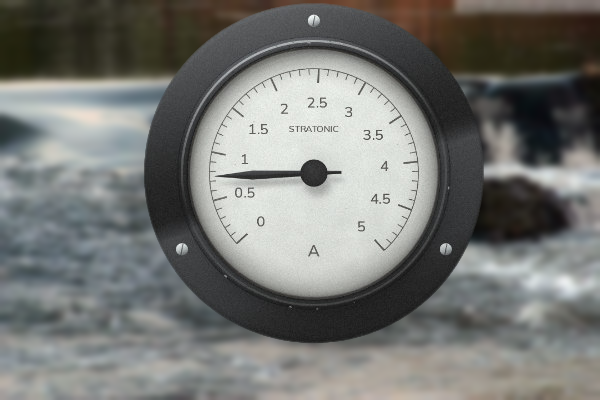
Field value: **0.75** A
